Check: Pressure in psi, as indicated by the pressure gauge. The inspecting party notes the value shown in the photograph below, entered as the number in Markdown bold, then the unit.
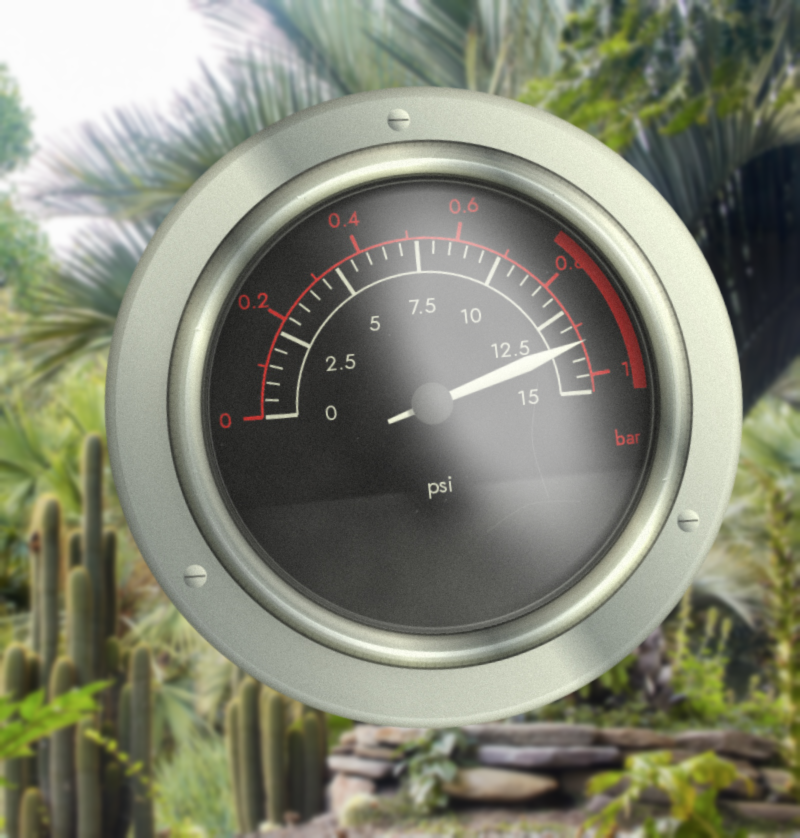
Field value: **13.5** psi
